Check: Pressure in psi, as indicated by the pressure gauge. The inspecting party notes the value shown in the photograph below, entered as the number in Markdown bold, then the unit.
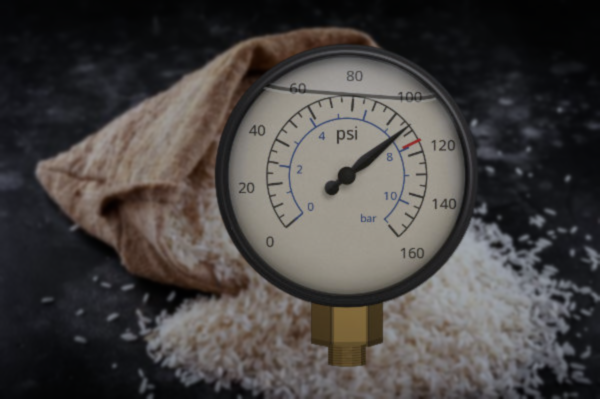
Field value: **107.5** psi
